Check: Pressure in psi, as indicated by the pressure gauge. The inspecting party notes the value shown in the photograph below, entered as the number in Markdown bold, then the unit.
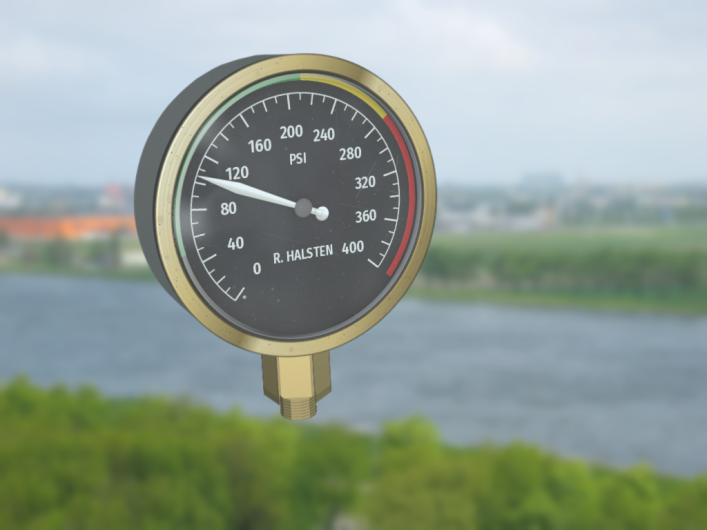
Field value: **105** psi
